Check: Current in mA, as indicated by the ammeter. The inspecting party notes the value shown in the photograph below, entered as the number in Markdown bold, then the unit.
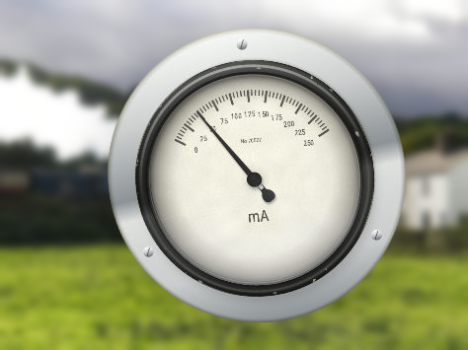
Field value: **50** mA
